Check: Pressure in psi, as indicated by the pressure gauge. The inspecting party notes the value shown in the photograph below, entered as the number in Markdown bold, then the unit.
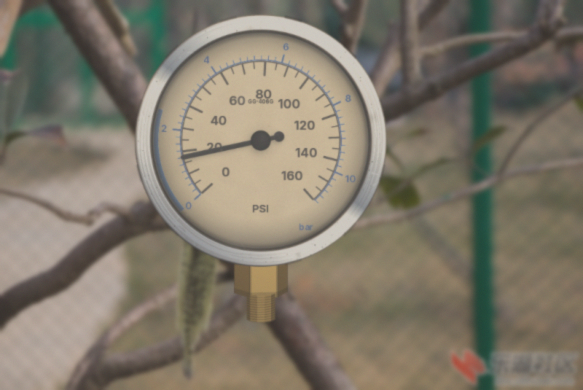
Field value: **17.5** psi
